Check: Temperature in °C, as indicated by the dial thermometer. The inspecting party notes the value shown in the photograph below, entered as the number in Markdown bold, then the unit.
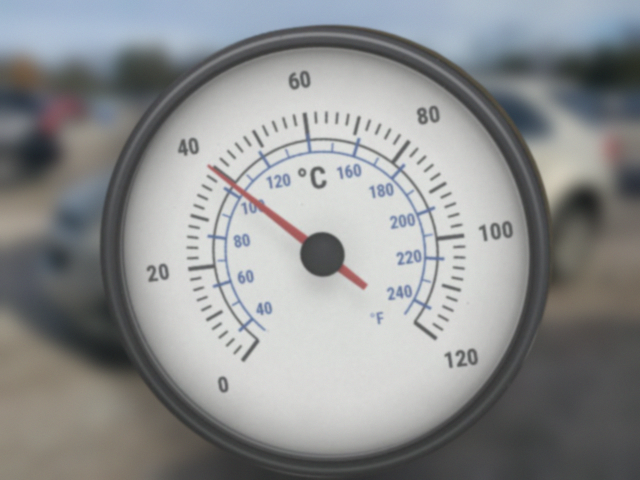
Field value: **40** °C
